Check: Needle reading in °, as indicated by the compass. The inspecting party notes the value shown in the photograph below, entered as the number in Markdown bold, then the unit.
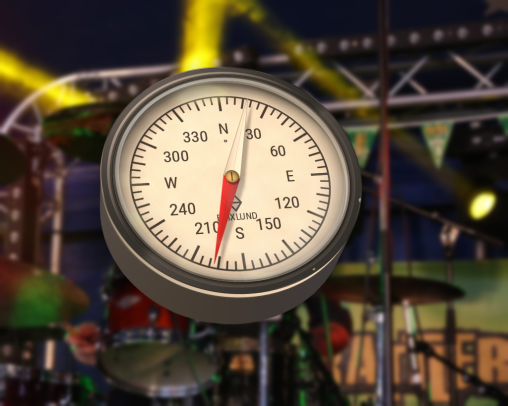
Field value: **197.5** °
